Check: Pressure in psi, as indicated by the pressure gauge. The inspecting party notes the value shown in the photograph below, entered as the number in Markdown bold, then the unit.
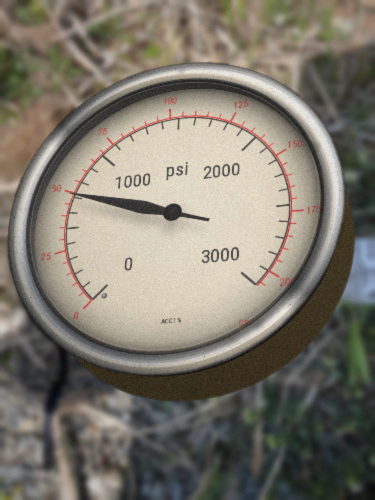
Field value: **700** psi
